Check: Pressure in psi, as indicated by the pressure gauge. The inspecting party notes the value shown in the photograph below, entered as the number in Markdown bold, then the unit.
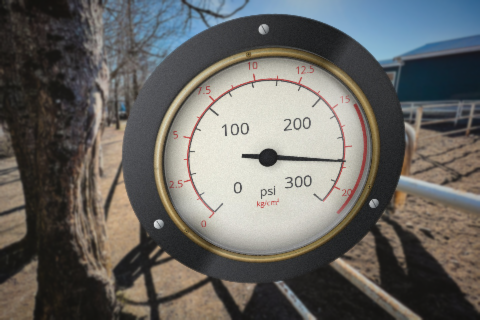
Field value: **260** psi
